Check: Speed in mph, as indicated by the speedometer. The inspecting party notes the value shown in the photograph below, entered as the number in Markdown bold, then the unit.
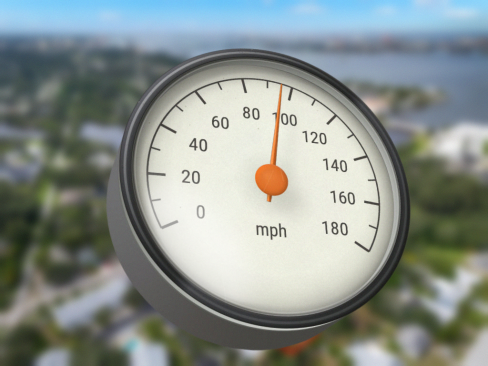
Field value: **95** mph
